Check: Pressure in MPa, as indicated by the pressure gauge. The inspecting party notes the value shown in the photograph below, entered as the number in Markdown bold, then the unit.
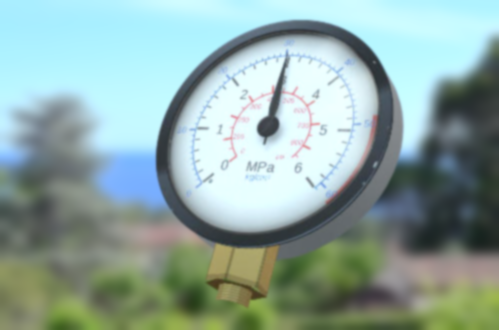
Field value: **3** MPa
